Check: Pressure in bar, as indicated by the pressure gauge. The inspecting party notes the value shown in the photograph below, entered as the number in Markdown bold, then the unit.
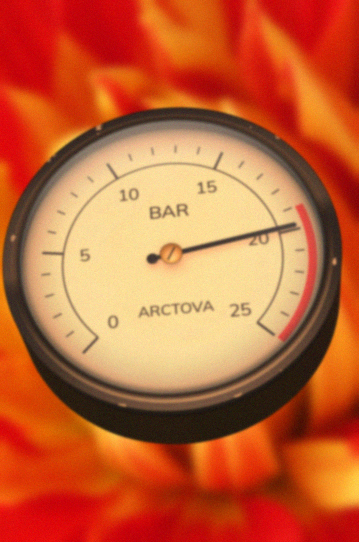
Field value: **20** bar
